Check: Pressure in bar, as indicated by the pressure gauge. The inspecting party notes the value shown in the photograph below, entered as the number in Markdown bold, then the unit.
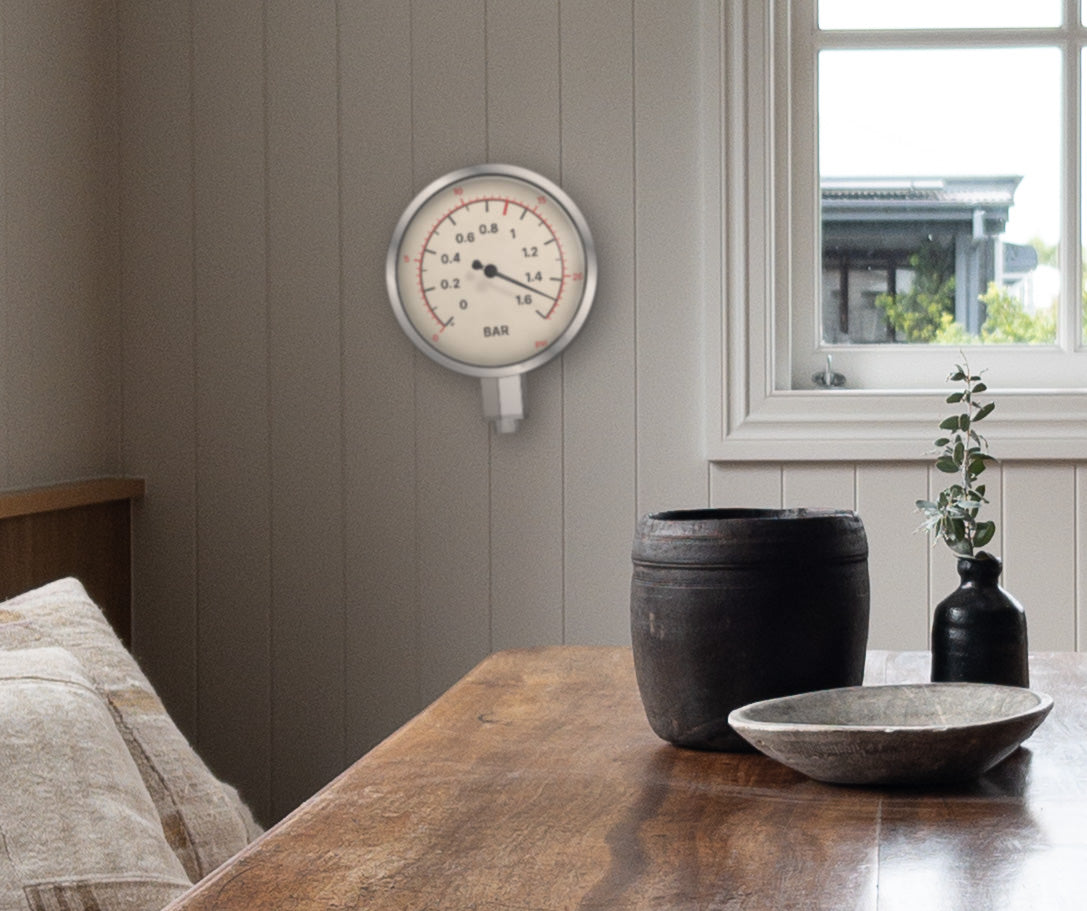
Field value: **1.5** bar
